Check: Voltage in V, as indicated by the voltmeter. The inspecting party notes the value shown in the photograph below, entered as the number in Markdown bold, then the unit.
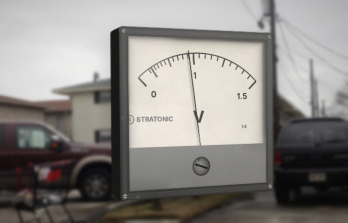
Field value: **0.95** V
